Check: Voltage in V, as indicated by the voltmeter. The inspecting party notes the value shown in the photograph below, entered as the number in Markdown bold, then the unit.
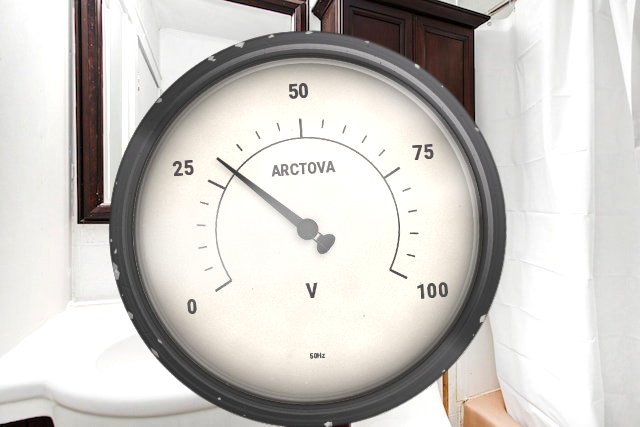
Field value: **30** V
